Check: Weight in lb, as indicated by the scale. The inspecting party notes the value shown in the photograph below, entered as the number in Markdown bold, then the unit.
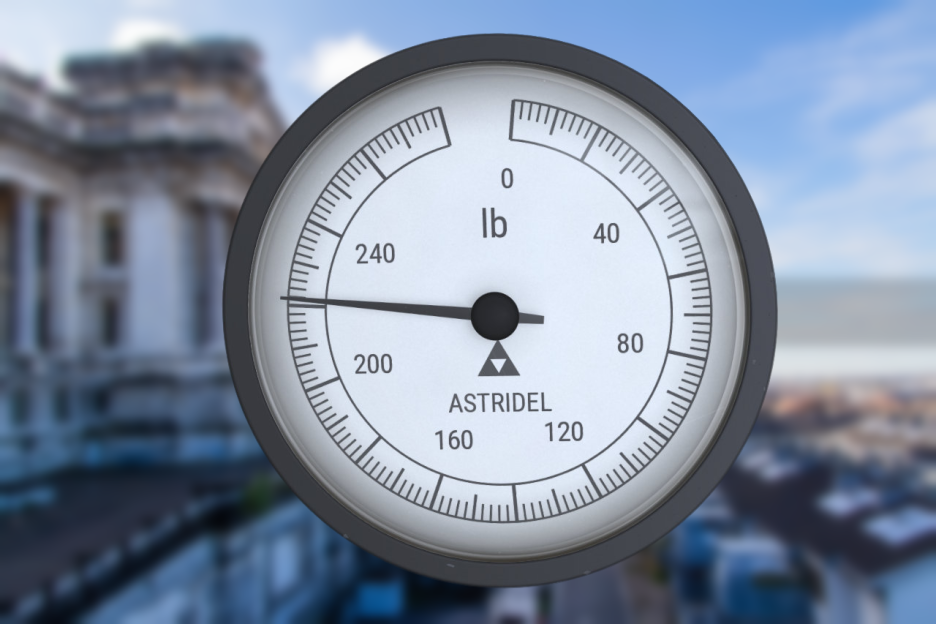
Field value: **222** lb
